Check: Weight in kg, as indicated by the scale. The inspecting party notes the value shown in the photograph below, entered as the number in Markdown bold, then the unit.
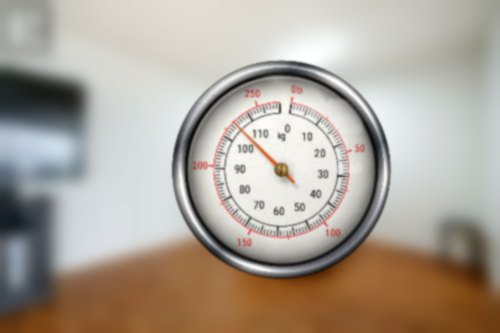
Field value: **105** kg
